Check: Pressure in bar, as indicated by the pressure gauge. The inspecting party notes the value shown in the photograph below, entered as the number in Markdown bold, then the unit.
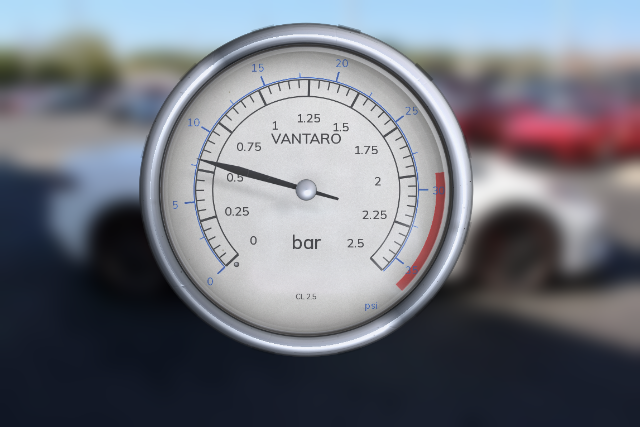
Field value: **0.55** bar
